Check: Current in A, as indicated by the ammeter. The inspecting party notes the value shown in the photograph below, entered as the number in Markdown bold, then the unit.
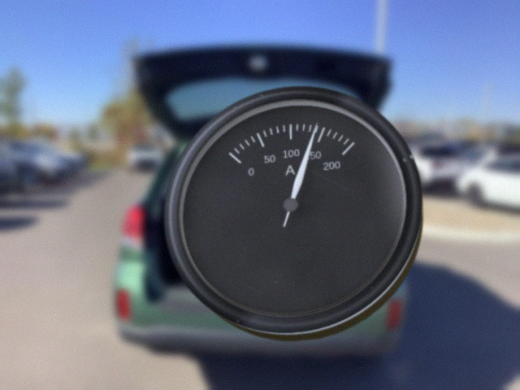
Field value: **140** A
